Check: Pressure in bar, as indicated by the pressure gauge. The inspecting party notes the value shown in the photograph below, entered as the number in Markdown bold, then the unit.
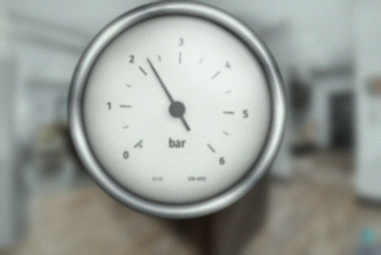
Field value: **2.25** bar
